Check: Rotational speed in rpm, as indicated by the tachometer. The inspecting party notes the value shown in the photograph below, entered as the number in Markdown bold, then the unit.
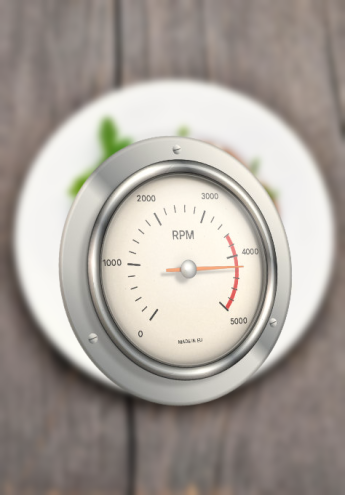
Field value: **4200** rpm
